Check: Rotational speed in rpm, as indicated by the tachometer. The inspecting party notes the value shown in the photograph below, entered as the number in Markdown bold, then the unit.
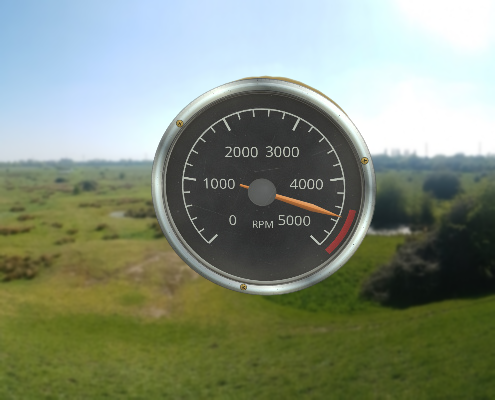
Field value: **4500** rpm
